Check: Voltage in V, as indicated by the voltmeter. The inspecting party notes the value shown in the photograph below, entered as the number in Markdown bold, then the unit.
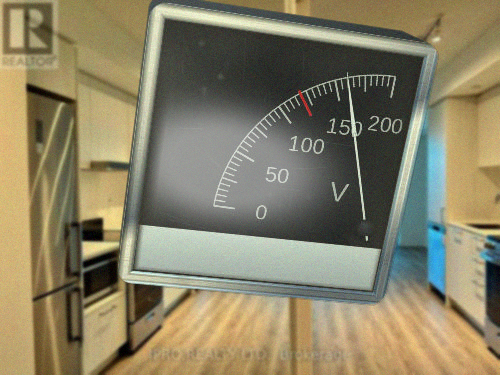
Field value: **160** V
